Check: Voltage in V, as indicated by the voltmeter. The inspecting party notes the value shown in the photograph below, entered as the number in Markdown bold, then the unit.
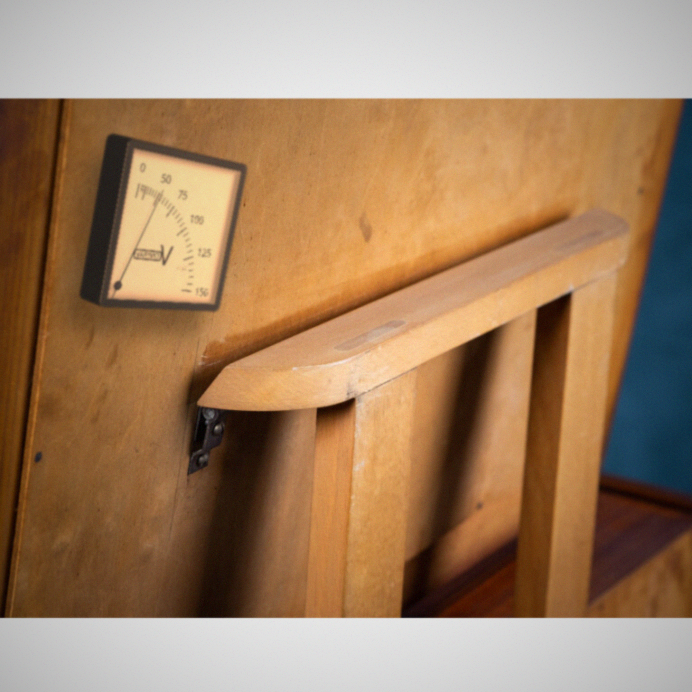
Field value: **50** V
